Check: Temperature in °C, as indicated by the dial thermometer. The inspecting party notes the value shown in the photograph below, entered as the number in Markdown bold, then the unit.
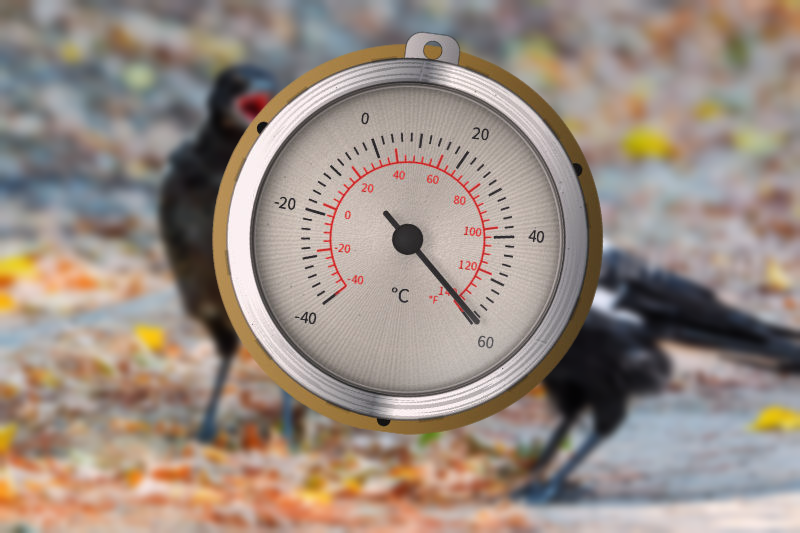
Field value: **59** °C
